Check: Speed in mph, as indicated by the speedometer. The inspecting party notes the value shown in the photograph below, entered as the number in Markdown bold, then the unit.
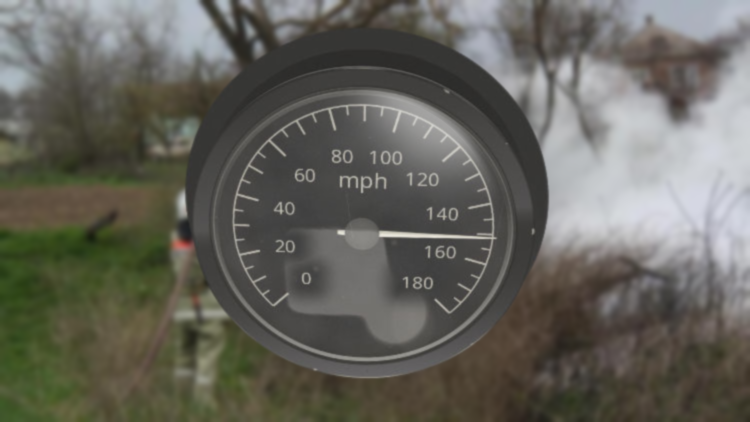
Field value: **150** mph
